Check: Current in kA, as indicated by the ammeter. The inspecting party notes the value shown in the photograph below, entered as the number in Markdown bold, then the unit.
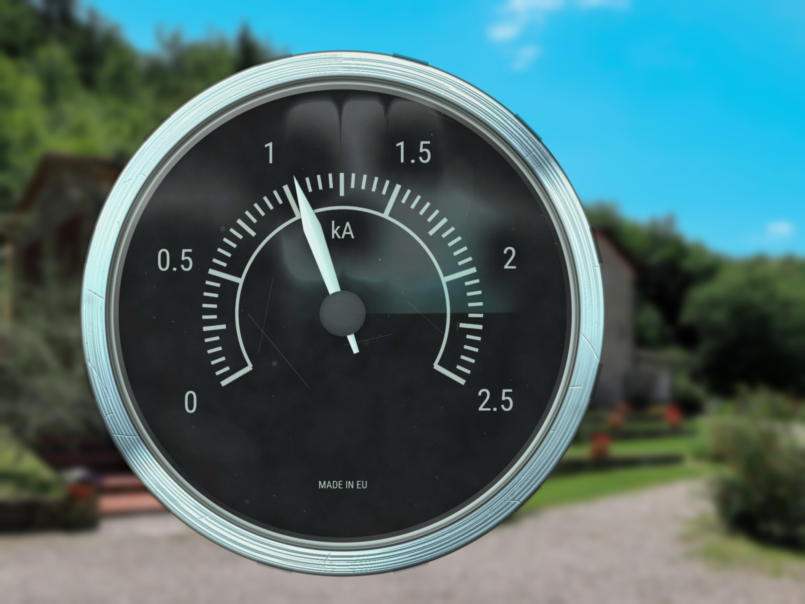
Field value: **1.05** kA
